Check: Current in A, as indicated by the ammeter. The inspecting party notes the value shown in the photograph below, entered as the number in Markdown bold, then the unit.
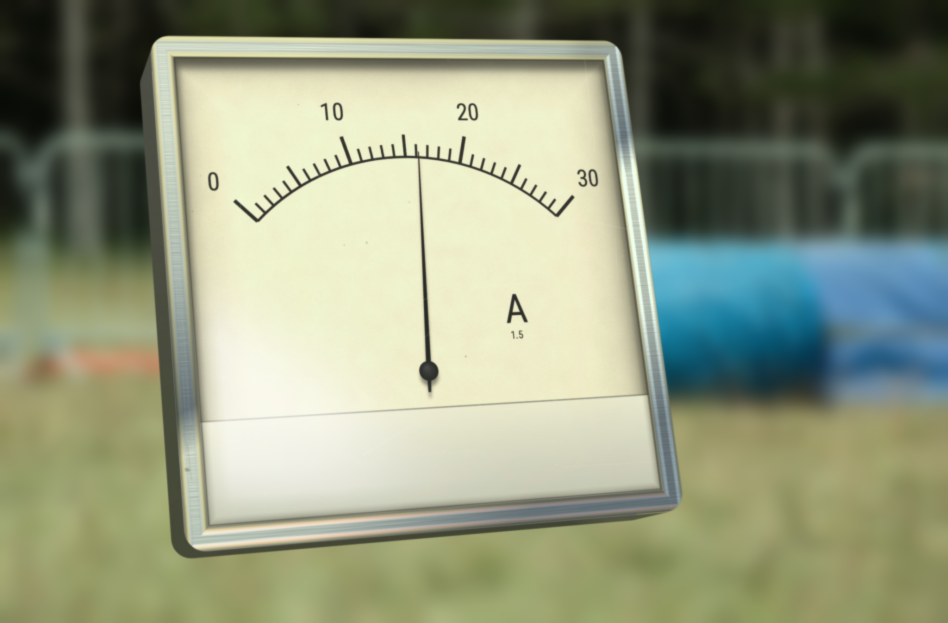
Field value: **16** A
